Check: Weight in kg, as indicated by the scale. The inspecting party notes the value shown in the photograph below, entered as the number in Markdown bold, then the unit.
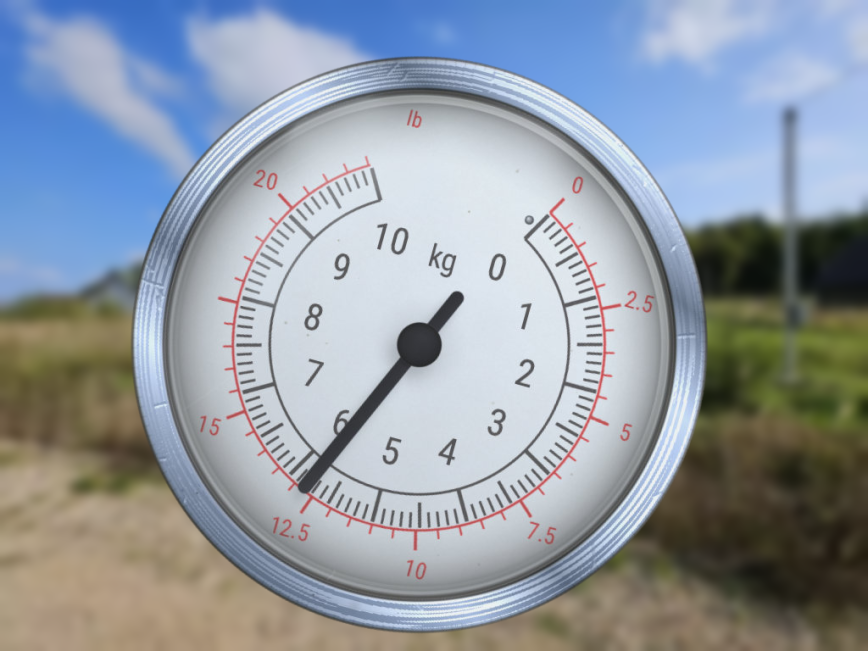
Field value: **5.8** kg
